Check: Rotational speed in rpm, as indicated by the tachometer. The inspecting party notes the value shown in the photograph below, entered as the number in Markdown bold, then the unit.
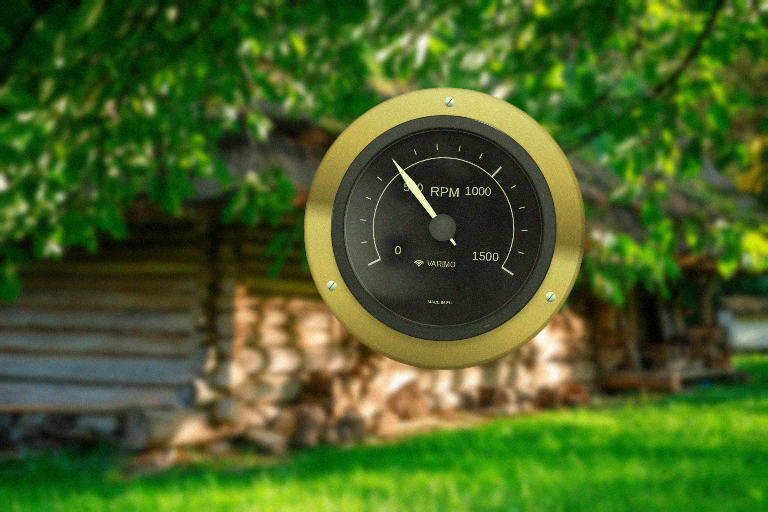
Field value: **500** rpm
